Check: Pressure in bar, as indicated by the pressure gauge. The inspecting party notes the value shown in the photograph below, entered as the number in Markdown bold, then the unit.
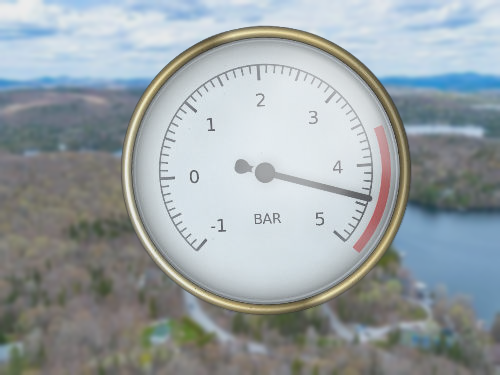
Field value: **4.4** bar
